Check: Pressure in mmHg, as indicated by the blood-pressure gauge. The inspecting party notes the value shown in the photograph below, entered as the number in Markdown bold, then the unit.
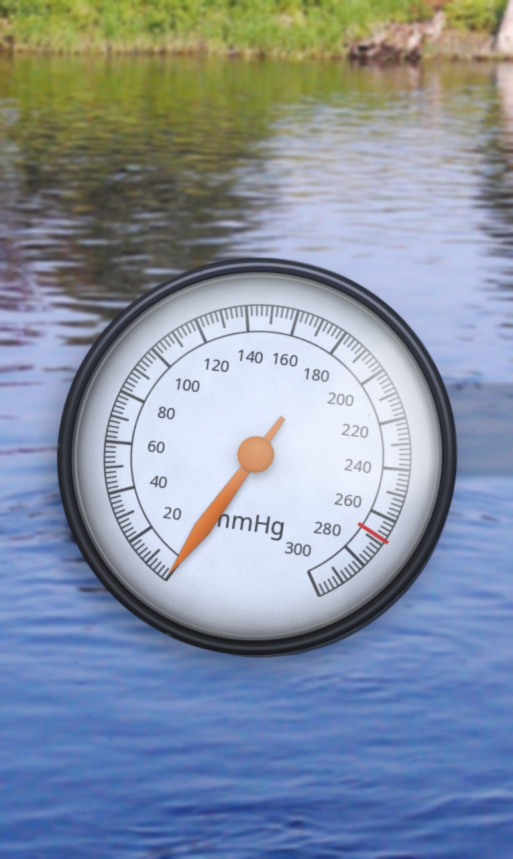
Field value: **0** mmHg
